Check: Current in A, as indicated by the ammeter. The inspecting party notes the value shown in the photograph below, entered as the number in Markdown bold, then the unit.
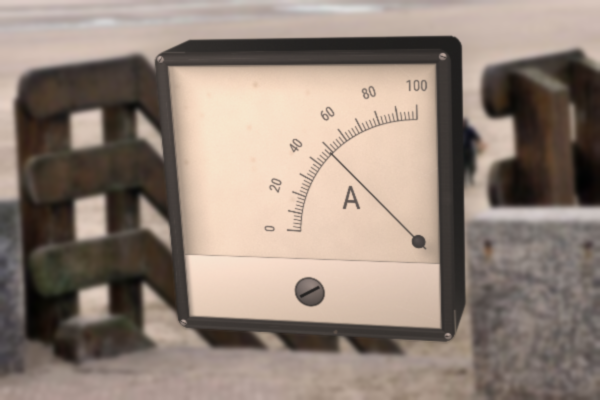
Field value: **50** A
